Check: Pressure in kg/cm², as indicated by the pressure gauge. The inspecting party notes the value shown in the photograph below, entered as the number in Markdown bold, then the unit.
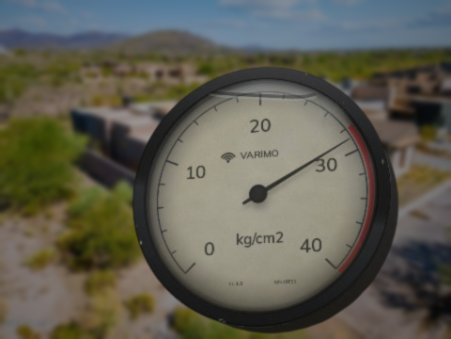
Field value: **29** kg/cm²
